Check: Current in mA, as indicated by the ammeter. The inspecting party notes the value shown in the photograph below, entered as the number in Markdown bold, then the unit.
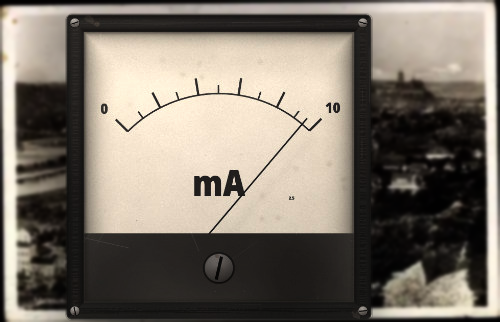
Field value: **9.5** mA
